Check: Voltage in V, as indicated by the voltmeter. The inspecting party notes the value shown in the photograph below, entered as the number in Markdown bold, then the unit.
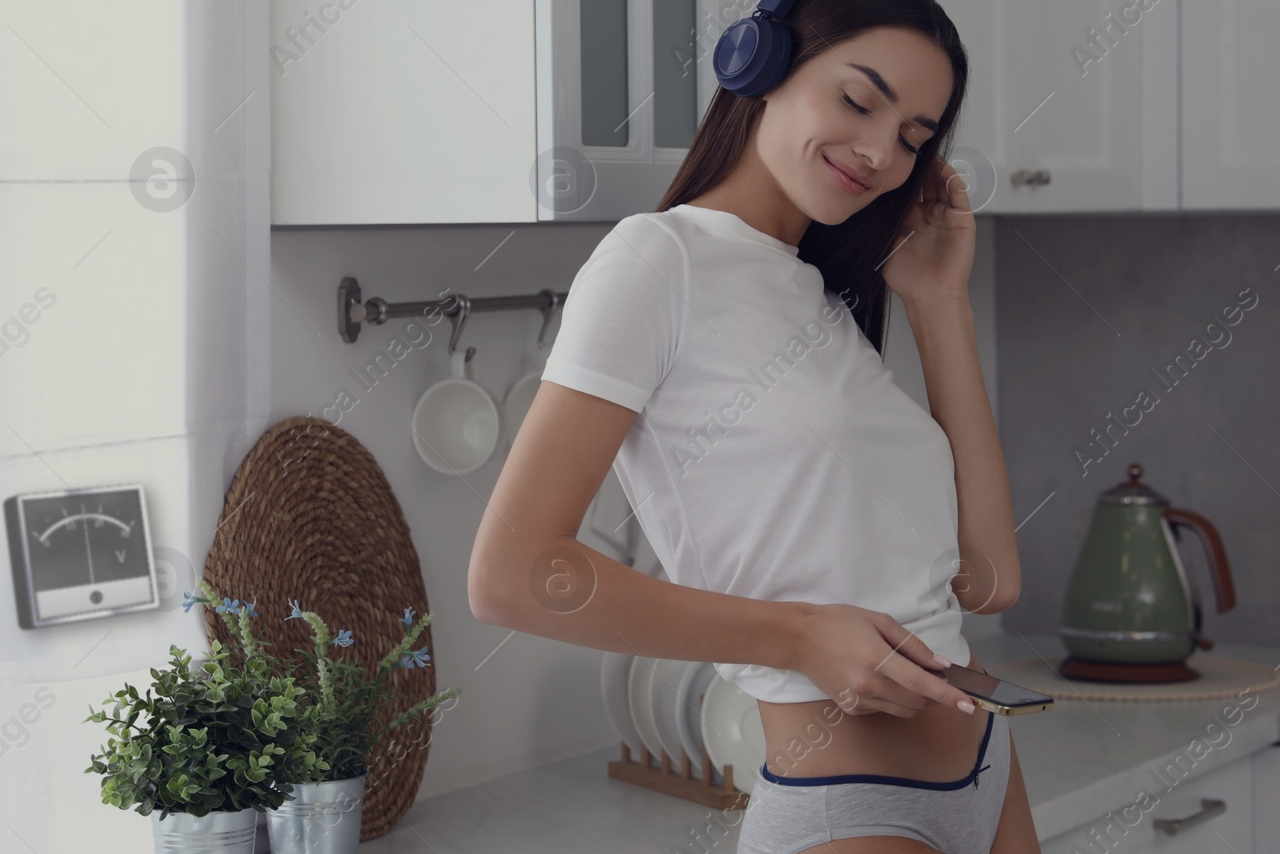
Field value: **15** V
